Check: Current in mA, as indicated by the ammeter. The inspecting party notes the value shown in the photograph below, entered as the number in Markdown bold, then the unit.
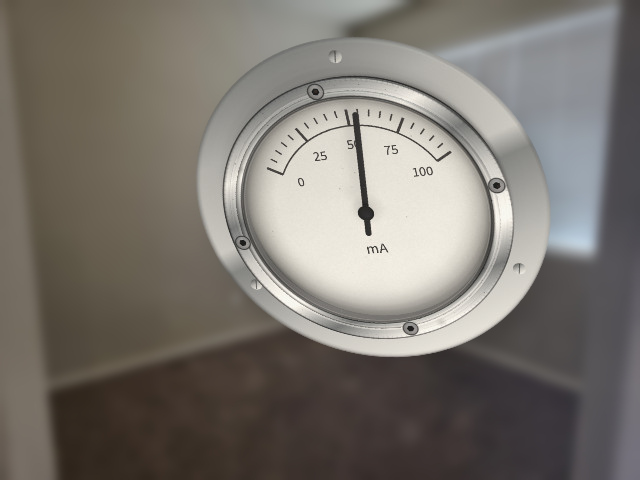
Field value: **55** mA
